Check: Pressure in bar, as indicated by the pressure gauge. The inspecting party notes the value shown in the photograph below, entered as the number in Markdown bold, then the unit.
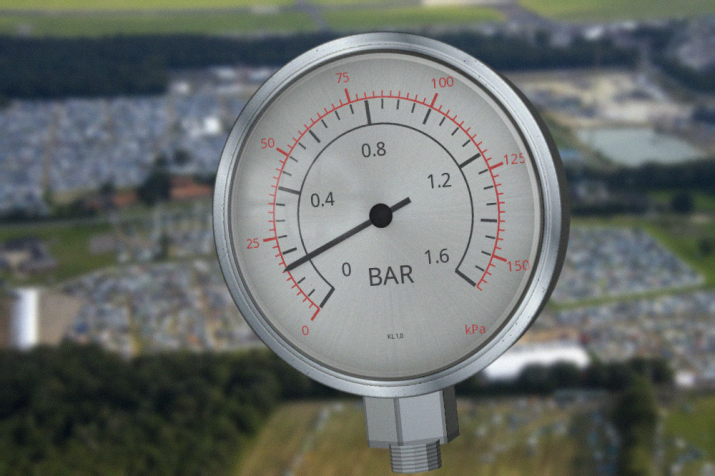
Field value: **0.15** bar
